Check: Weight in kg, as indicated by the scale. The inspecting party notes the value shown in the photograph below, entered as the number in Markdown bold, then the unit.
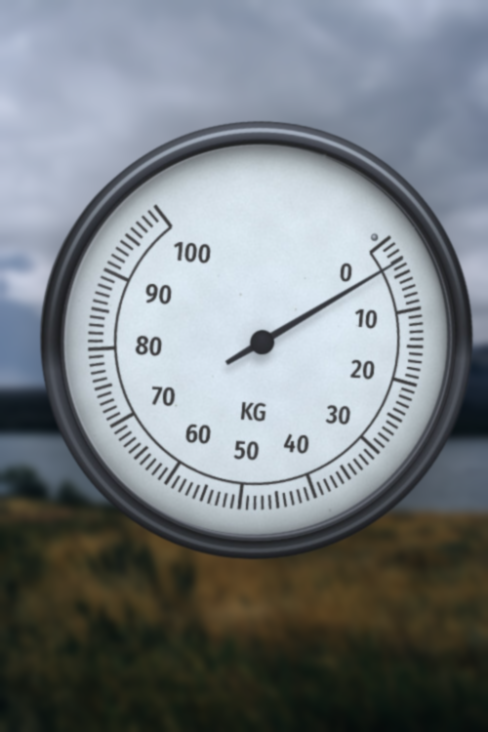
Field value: **3** kg
